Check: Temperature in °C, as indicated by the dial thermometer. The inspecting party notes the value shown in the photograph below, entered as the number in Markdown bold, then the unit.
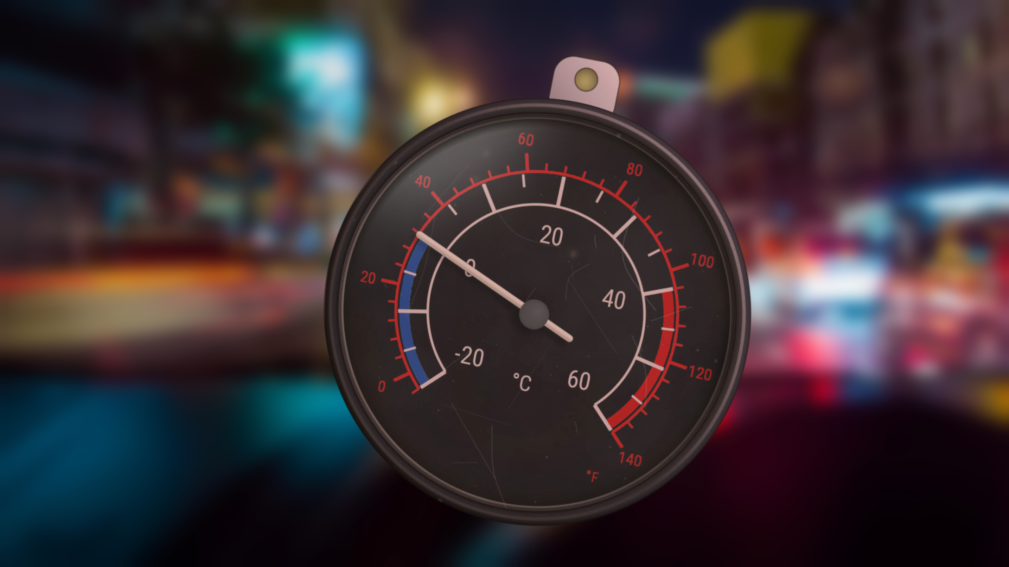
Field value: **0** °C
